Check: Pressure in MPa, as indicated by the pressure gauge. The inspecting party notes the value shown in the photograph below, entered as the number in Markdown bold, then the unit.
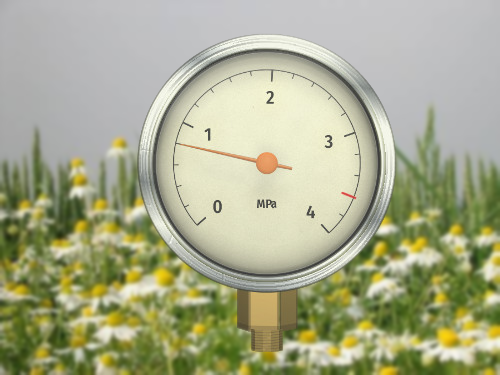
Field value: **0.8** MPa
